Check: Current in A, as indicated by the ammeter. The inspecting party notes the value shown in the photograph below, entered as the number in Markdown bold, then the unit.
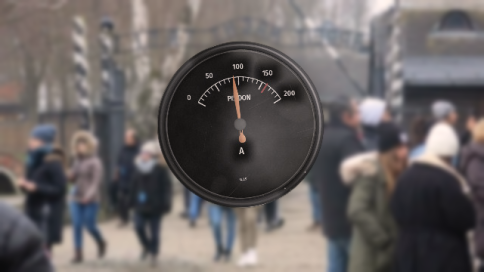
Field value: **90** A
